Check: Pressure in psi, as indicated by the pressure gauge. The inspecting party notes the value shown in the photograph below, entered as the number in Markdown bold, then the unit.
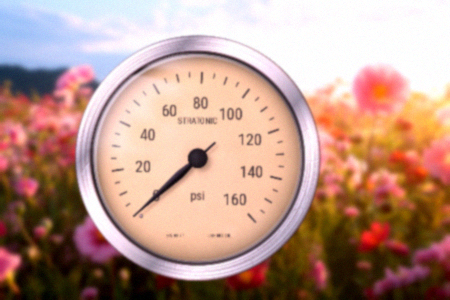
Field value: **0** psi
